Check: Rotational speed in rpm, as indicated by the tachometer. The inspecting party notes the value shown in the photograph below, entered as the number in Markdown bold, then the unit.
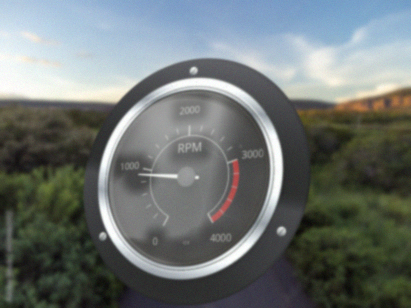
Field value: **900** rpm
